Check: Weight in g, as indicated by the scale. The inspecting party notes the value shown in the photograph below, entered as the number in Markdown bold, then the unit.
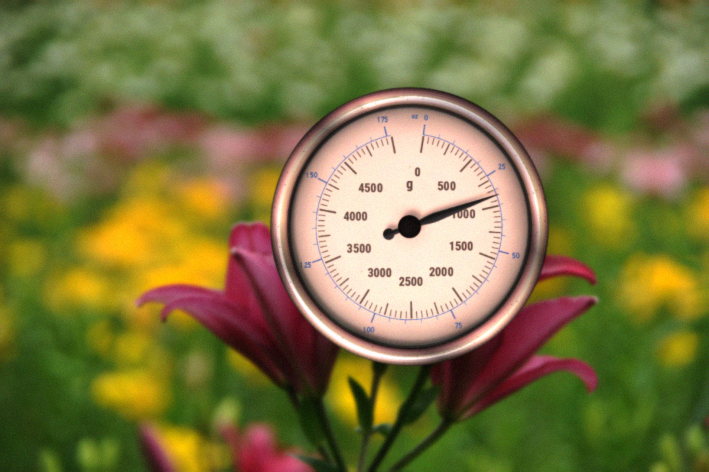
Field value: **900** g
